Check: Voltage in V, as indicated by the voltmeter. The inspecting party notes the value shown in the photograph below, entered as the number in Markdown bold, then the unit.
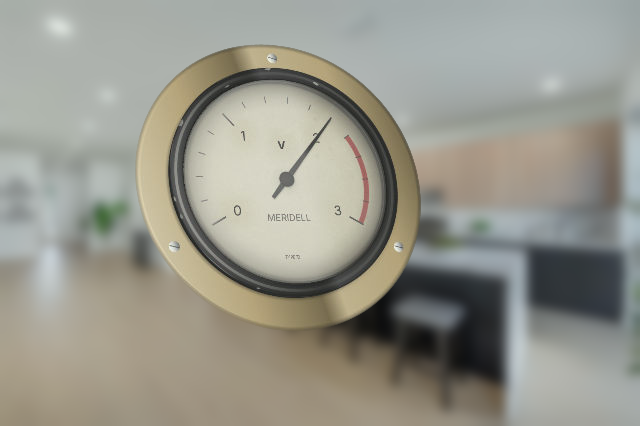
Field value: **2** V
